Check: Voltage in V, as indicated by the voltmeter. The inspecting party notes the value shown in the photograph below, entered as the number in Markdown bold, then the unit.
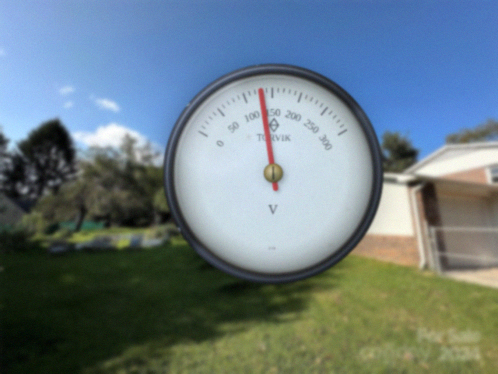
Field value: **130** V
